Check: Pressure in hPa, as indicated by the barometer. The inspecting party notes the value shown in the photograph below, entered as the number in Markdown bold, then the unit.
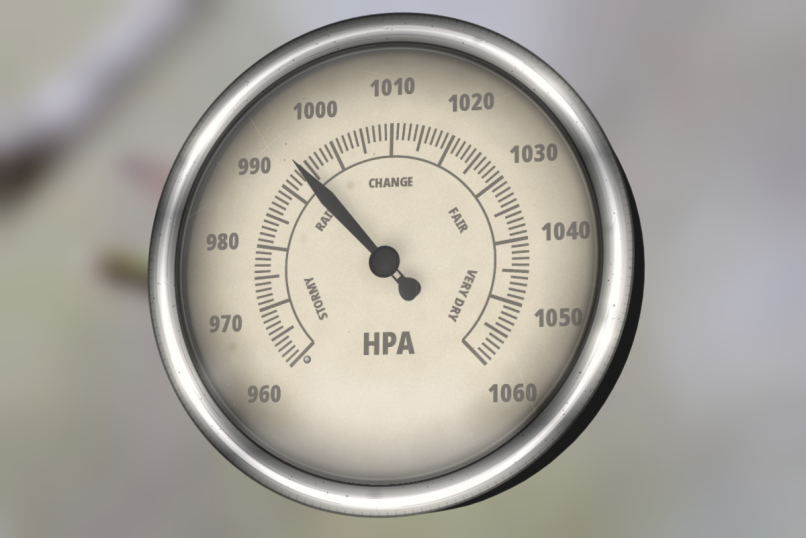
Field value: **994** hPa
